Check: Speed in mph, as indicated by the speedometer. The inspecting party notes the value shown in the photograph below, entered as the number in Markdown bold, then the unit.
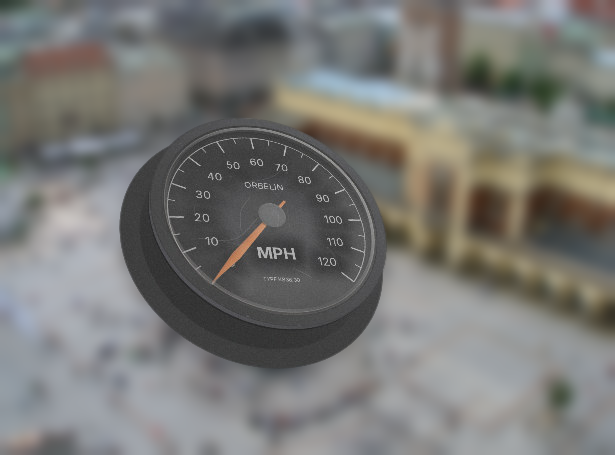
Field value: **0** mph
